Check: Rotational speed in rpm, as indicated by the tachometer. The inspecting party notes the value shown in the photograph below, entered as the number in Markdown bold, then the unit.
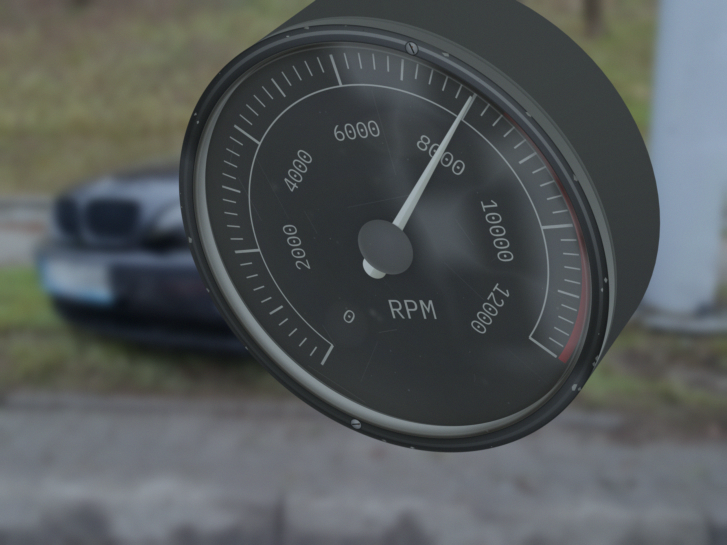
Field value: **8000** rpm
